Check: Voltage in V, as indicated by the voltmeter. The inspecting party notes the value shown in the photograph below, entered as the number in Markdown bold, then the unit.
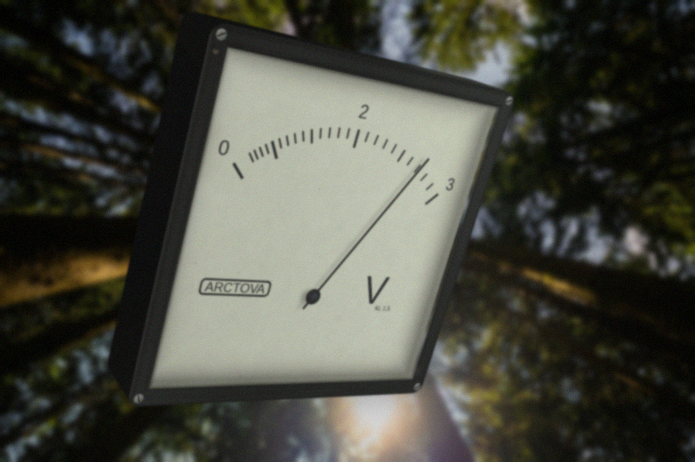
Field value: **2.7** V
